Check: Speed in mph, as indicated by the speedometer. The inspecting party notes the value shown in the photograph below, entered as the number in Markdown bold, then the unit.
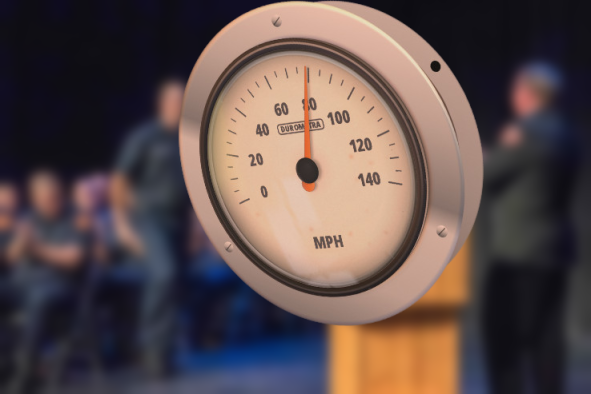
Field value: **80** mph
